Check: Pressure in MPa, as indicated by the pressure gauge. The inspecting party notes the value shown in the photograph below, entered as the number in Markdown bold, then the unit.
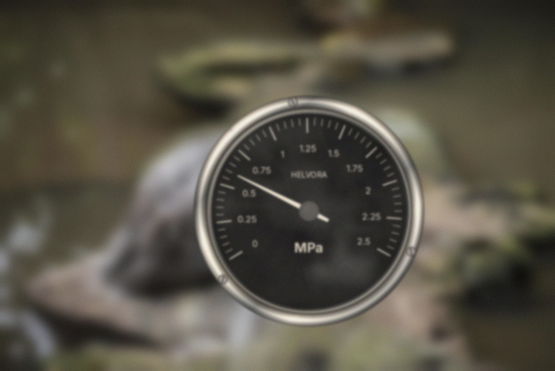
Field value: **0.6** MPa
